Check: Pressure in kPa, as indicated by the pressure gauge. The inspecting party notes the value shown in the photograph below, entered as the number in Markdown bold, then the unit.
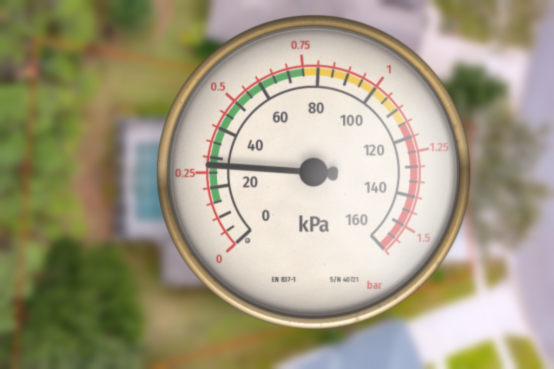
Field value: **27.5** kPa
